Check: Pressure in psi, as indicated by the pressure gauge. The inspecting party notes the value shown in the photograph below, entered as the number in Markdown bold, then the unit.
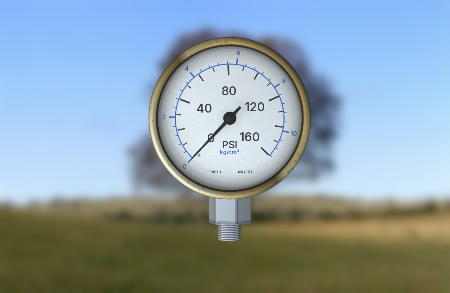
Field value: **0** psi
